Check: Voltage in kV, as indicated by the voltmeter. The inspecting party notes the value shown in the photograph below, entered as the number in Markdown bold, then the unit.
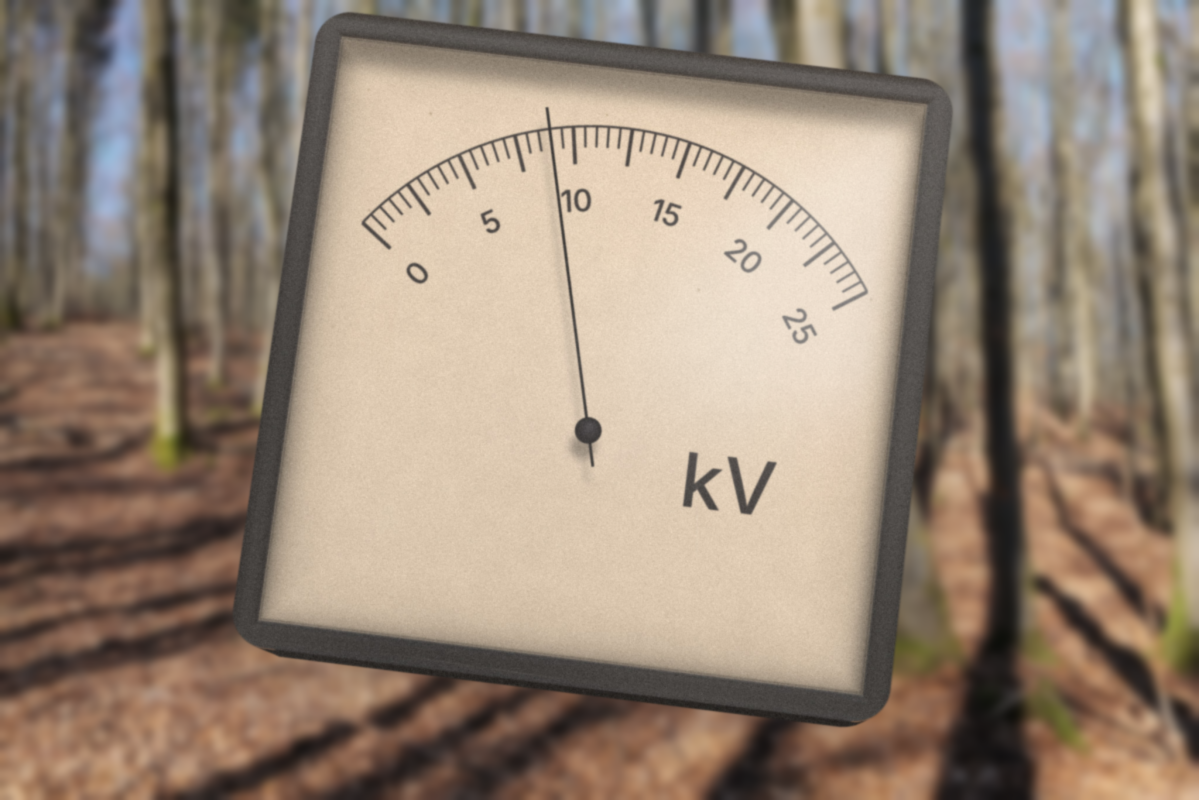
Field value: **9** kV
